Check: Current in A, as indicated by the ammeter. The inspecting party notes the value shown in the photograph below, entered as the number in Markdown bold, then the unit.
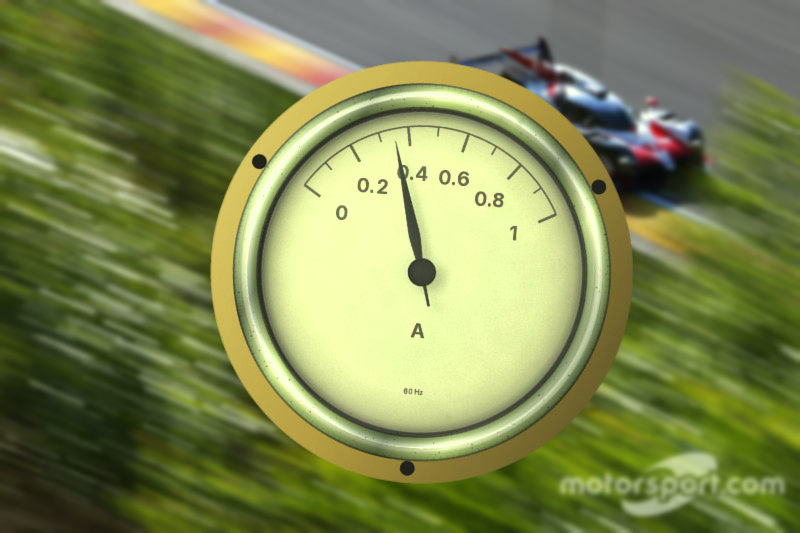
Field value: **0.35** A
